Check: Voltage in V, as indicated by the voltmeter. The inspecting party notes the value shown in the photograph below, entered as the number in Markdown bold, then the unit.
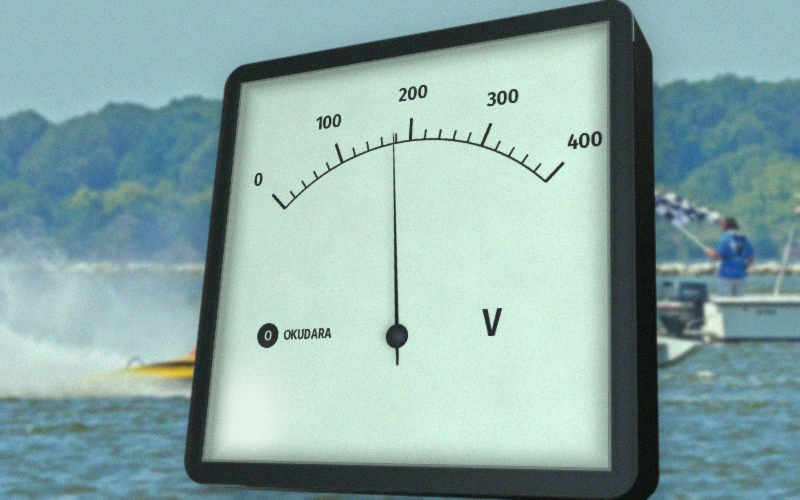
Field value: **180** V
